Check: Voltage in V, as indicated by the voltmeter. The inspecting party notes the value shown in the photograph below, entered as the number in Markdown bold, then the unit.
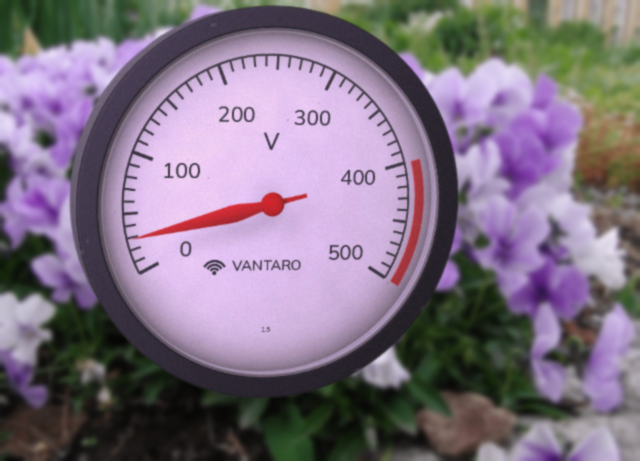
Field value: **30** V
